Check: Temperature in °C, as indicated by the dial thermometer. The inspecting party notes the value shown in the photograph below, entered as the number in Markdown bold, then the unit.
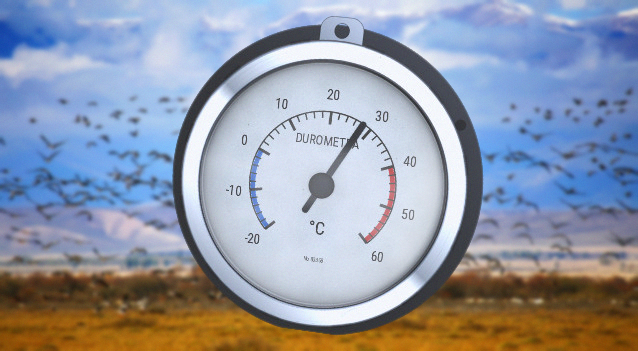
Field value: **28** °C
